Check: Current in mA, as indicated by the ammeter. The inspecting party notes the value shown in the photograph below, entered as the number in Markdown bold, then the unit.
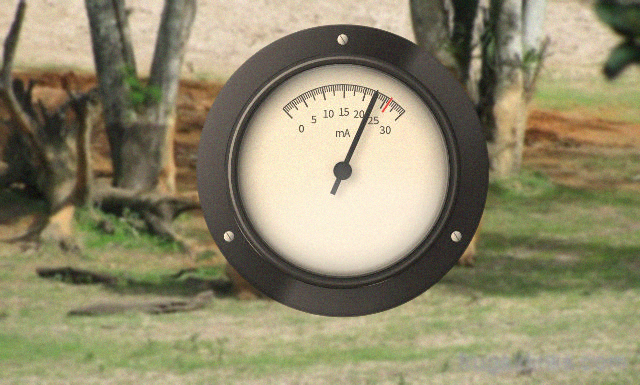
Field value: **22.5** mA
